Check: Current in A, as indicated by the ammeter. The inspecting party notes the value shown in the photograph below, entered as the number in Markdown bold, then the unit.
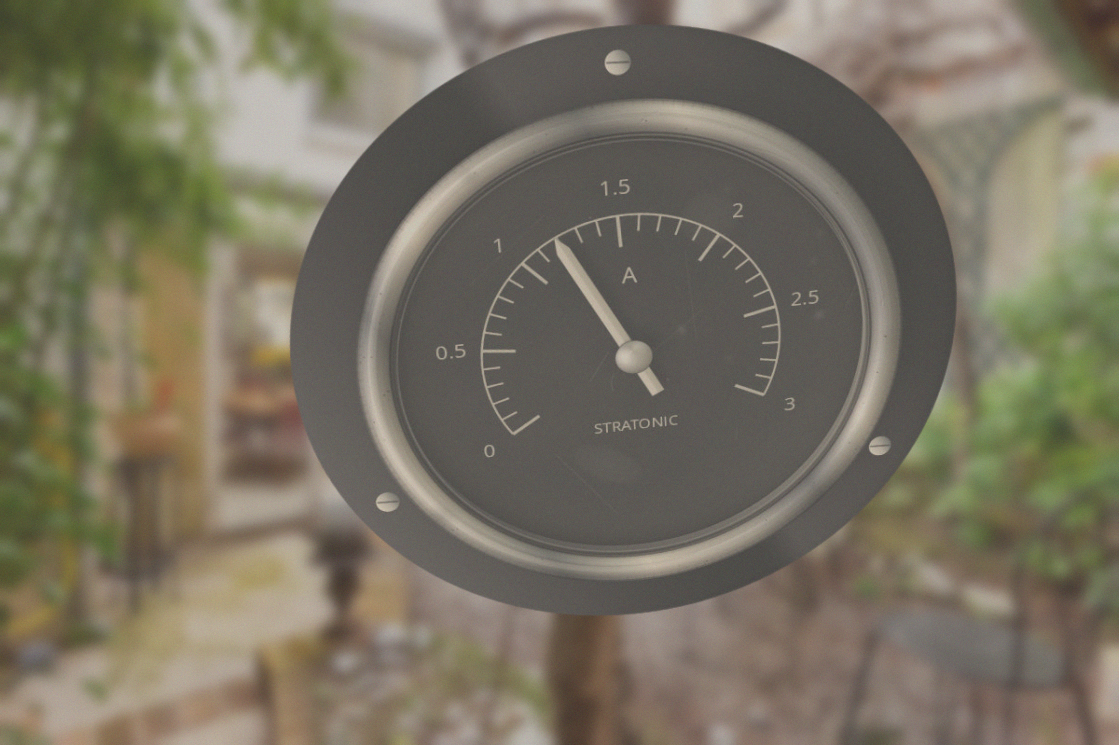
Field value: **1.2** A
